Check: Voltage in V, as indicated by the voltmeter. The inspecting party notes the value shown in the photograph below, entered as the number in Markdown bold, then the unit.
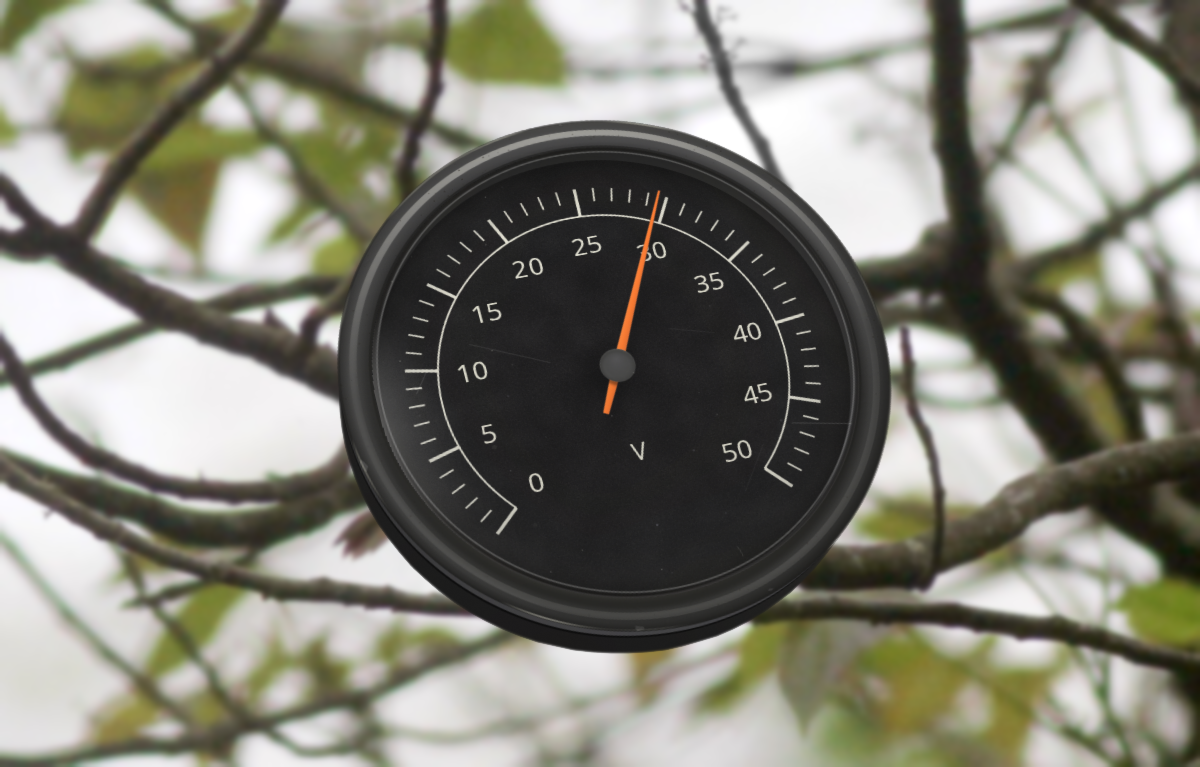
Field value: **29.5** V
